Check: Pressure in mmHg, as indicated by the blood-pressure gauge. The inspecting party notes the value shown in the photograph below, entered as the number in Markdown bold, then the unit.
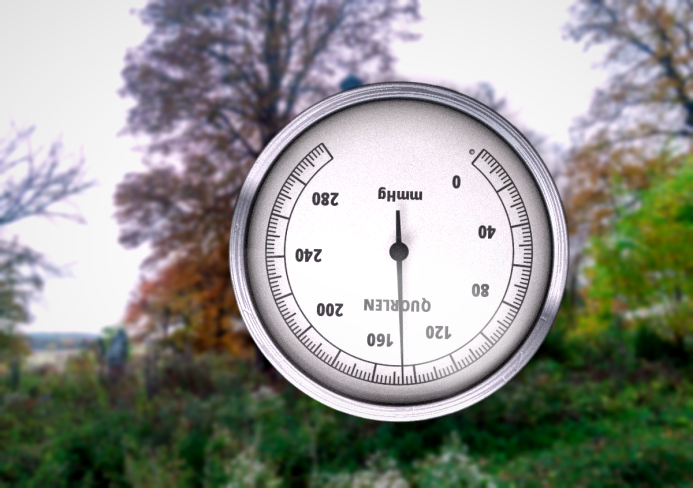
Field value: **146** mmHg
